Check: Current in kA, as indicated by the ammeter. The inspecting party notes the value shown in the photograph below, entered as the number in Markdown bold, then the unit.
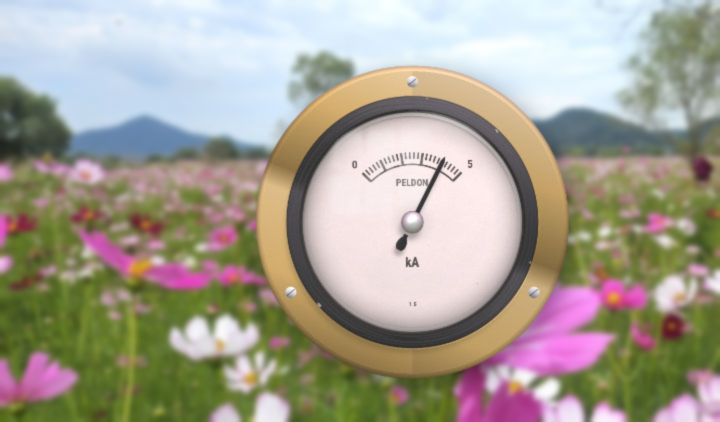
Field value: **4** kA
